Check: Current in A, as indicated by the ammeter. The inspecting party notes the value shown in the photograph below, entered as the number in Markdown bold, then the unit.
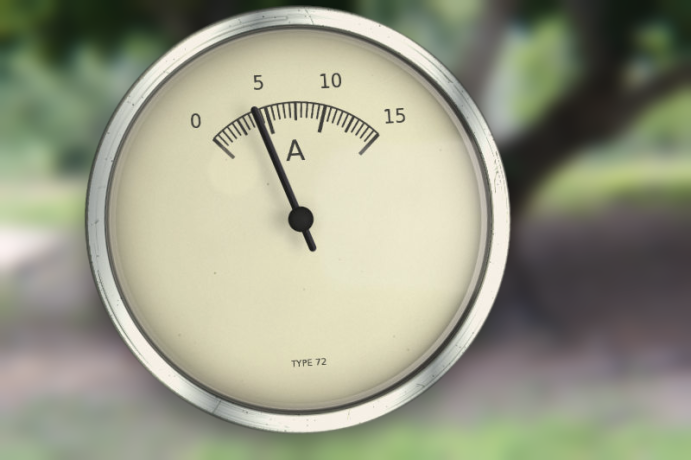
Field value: **4** A
